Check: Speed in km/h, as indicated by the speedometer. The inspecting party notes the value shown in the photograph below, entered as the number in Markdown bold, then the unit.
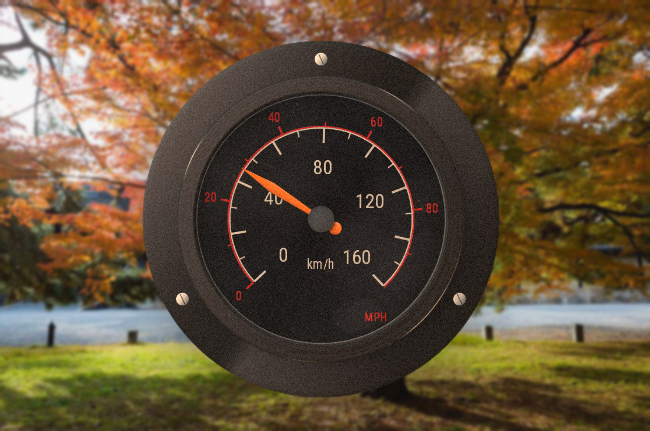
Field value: **45** km/h
